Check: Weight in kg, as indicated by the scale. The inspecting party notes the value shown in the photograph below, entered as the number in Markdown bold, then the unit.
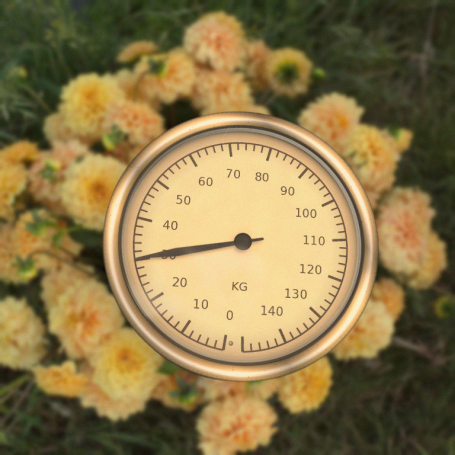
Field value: **30** kg
